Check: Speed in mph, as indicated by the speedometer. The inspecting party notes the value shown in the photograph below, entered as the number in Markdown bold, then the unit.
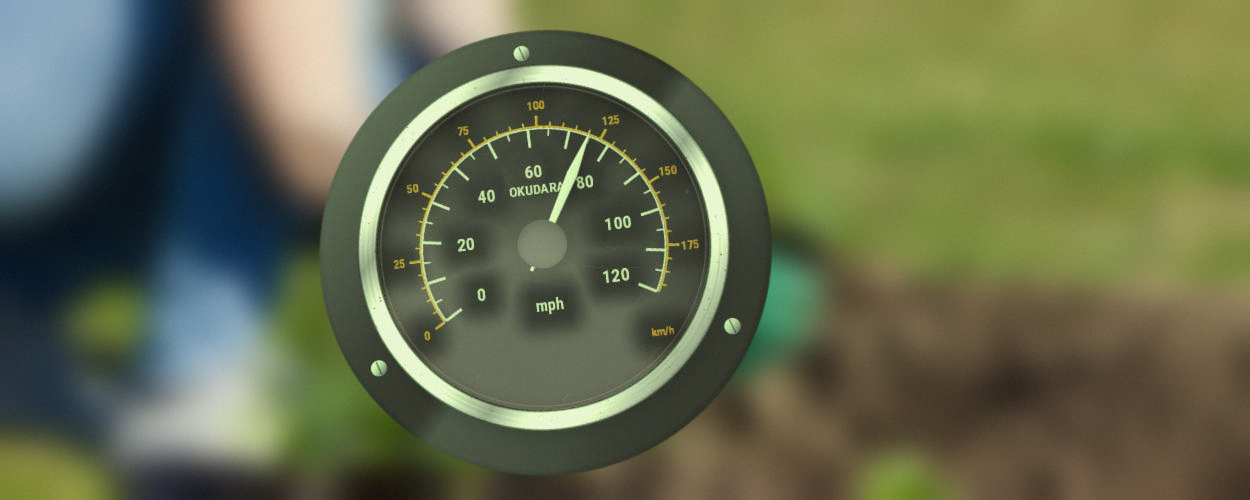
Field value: **75** mph
